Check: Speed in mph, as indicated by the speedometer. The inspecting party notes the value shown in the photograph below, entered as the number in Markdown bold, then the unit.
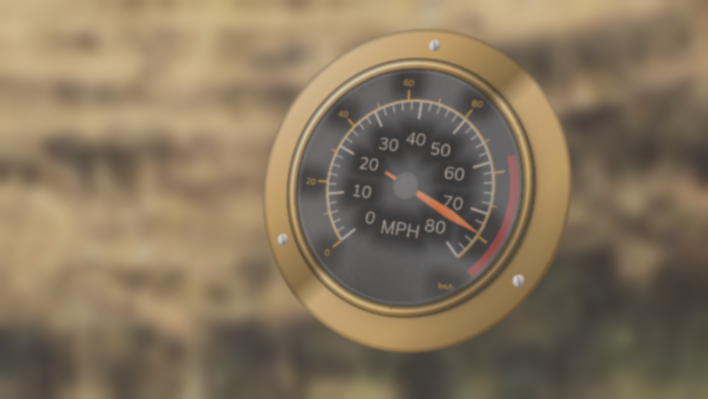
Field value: **74** mph
